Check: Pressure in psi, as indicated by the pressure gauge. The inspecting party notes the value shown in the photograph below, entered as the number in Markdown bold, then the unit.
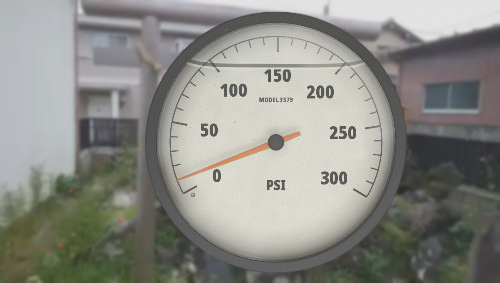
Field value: **10** psi
